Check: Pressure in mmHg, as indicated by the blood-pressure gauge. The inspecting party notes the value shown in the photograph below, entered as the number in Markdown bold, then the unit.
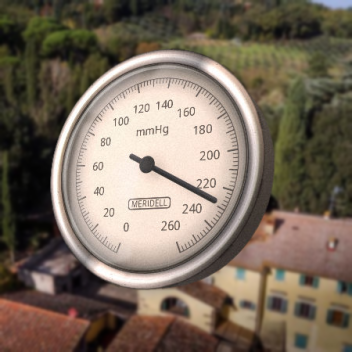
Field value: **228** mmHg
